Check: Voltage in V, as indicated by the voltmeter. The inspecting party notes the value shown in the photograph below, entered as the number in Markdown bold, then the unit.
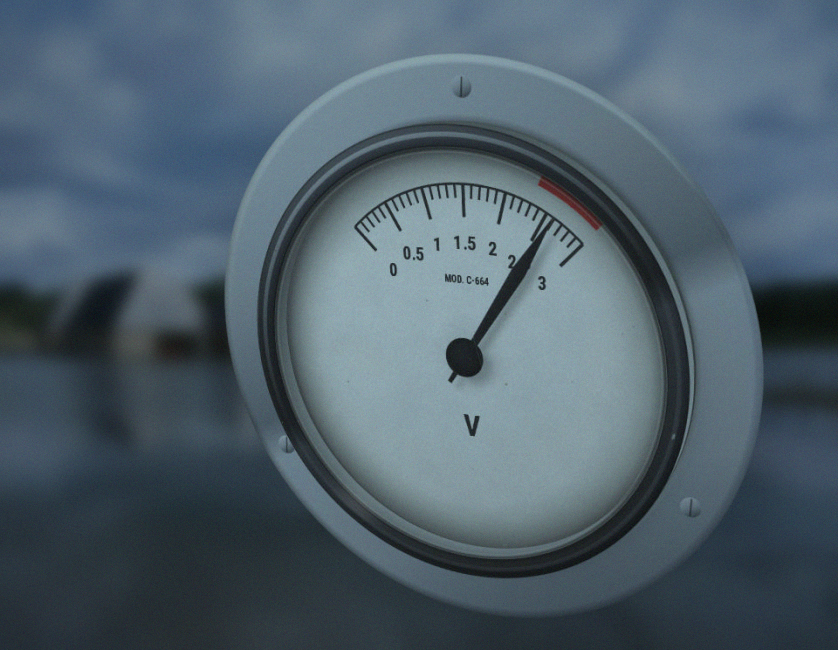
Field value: **2.6** V
